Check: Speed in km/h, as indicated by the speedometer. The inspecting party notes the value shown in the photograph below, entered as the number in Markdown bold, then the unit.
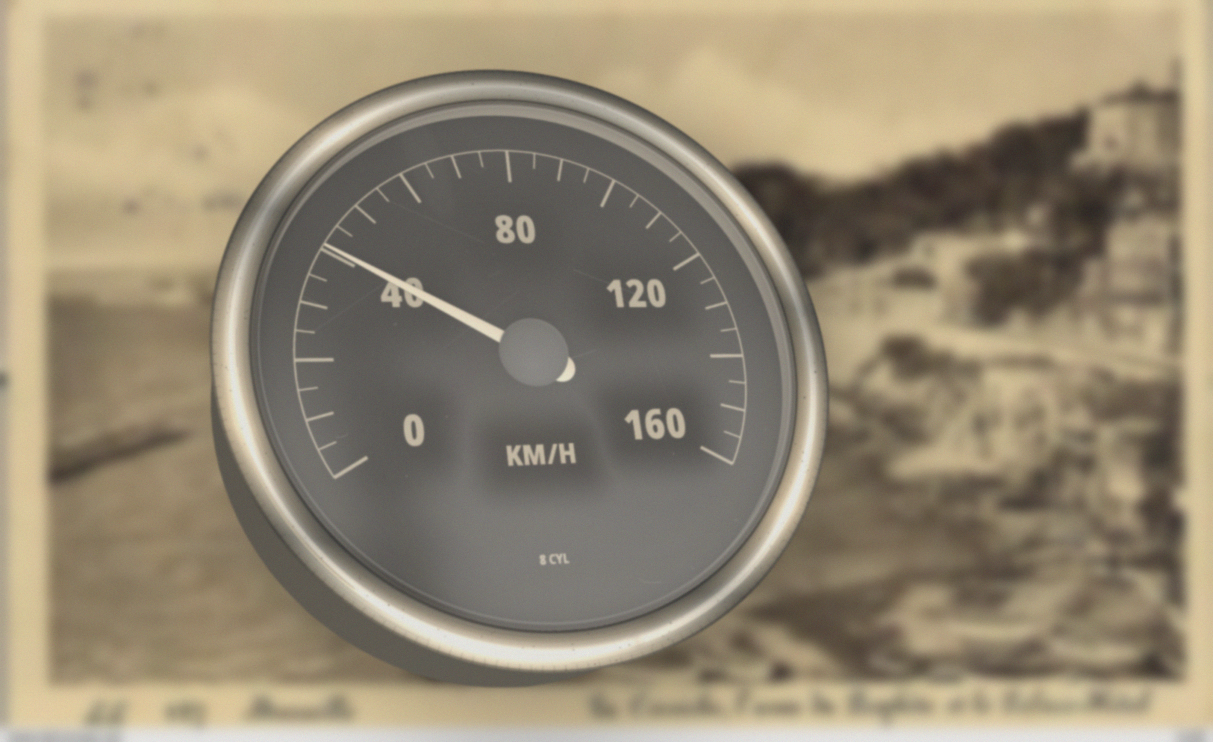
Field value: **40** km/h
